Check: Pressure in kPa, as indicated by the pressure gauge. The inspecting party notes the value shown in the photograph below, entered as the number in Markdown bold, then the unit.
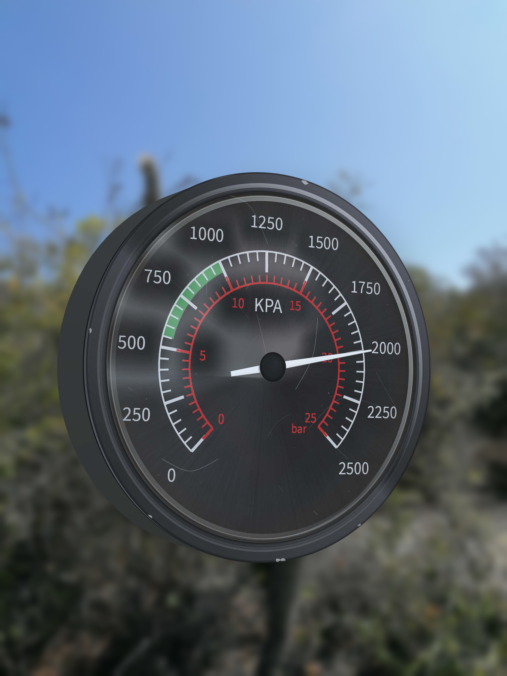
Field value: **2000** kPa
